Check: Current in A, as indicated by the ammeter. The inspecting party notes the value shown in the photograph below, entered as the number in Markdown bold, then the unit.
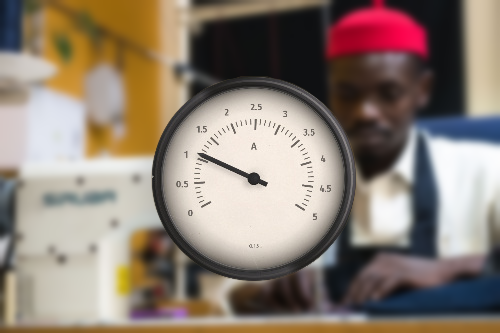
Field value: **1.1** A
